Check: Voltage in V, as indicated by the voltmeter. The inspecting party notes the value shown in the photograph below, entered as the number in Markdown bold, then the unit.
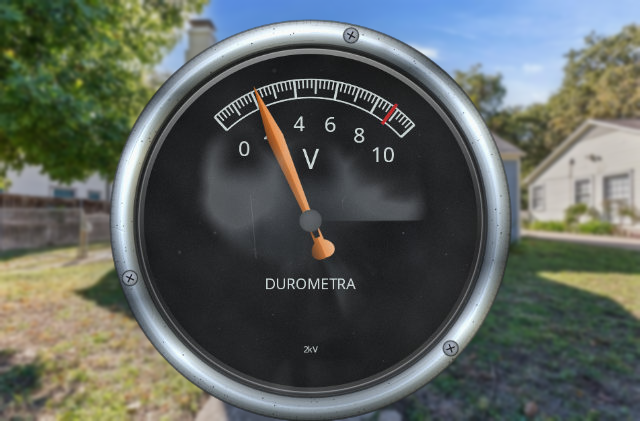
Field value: **2.2** V
